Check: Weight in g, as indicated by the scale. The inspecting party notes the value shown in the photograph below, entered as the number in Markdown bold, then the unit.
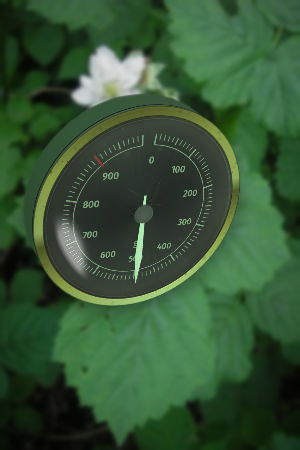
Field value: **500** g
